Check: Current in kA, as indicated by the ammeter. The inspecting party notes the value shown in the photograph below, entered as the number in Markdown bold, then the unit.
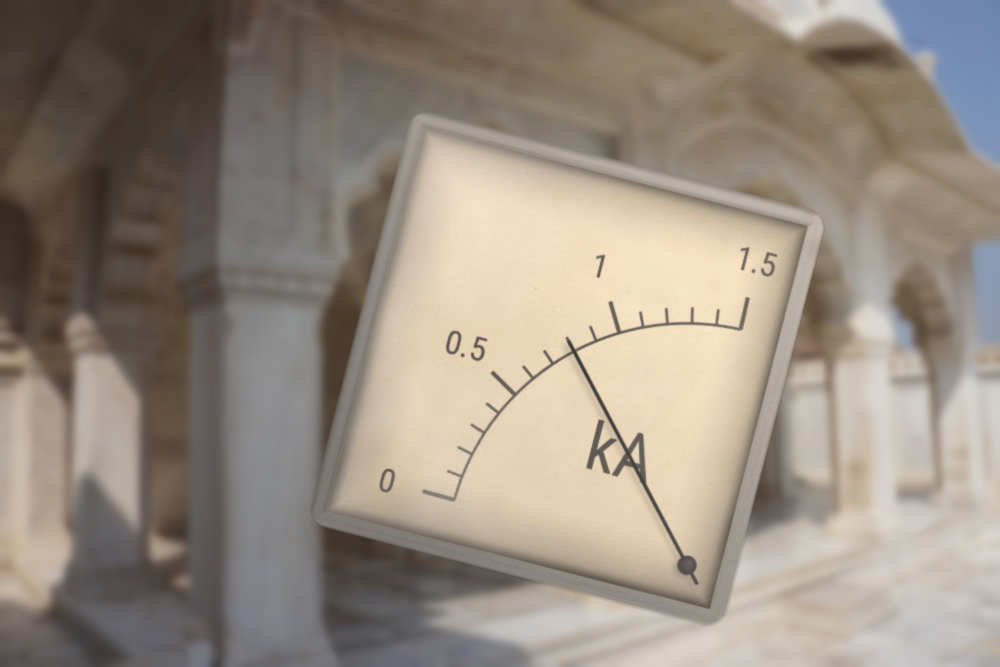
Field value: **0.8** kA
